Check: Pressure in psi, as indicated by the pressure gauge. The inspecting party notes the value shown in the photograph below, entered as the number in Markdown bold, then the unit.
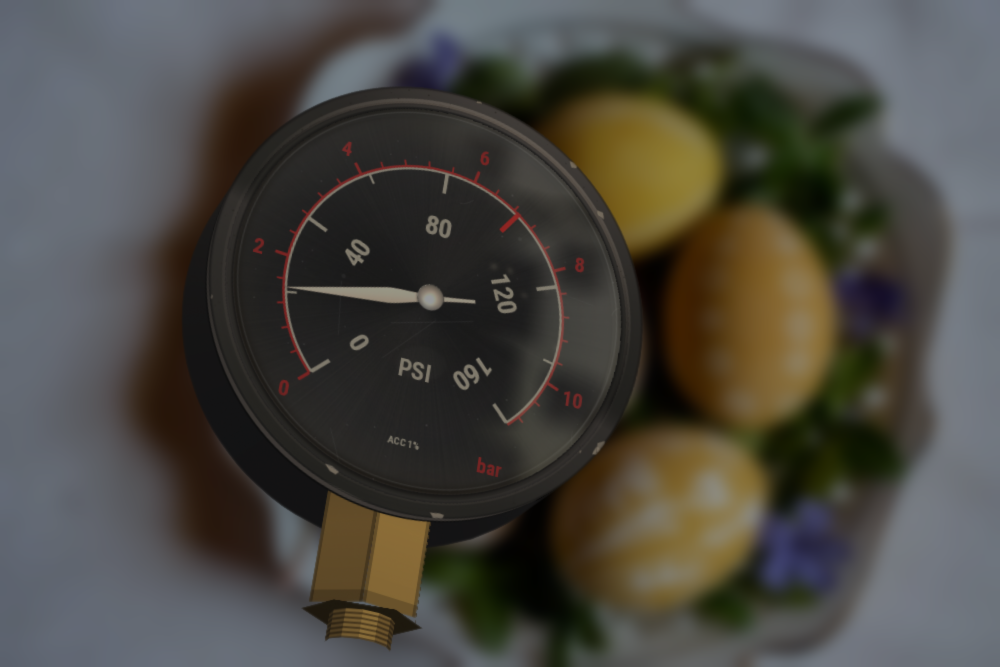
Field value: **20** psi
